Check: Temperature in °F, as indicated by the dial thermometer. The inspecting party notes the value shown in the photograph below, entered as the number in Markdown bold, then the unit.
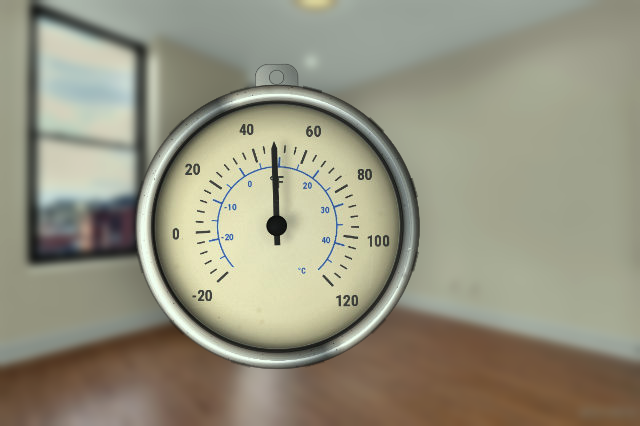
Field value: **48** °F
